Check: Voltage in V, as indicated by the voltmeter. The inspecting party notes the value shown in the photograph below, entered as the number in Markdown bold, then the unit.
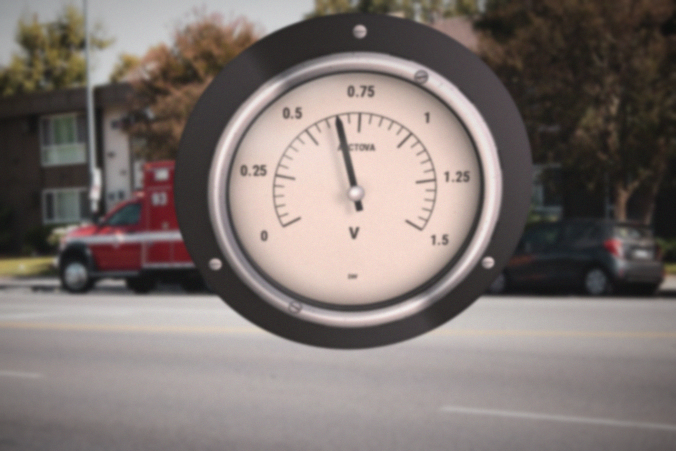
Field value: **0.65** V
